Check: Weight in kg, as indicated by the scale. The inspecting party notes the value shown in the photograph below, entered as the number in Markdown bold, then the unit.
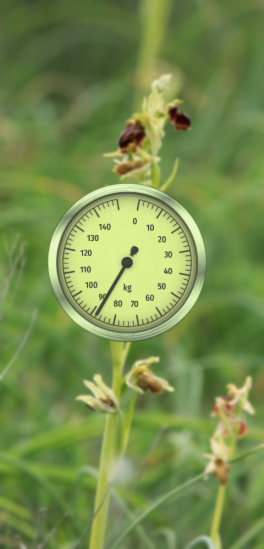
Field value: **88** kg
